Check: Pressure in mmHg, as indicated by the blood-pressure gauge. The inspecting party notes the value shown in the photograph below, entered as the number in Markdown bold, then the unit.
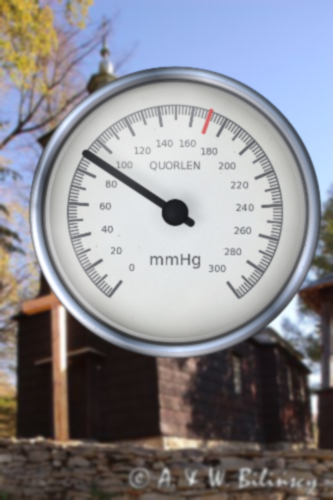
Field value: **90** mmHg
